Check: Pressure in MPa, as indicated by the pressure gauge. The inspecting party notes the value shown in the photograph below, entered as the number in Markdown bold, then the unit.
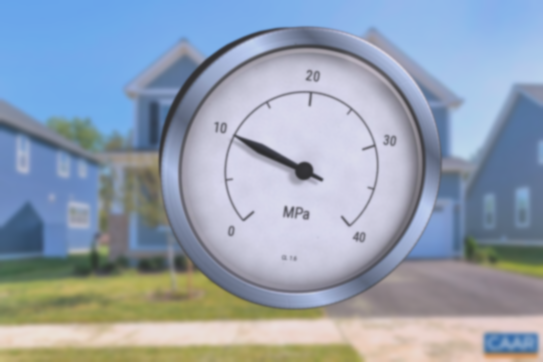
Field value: **10** MPa
